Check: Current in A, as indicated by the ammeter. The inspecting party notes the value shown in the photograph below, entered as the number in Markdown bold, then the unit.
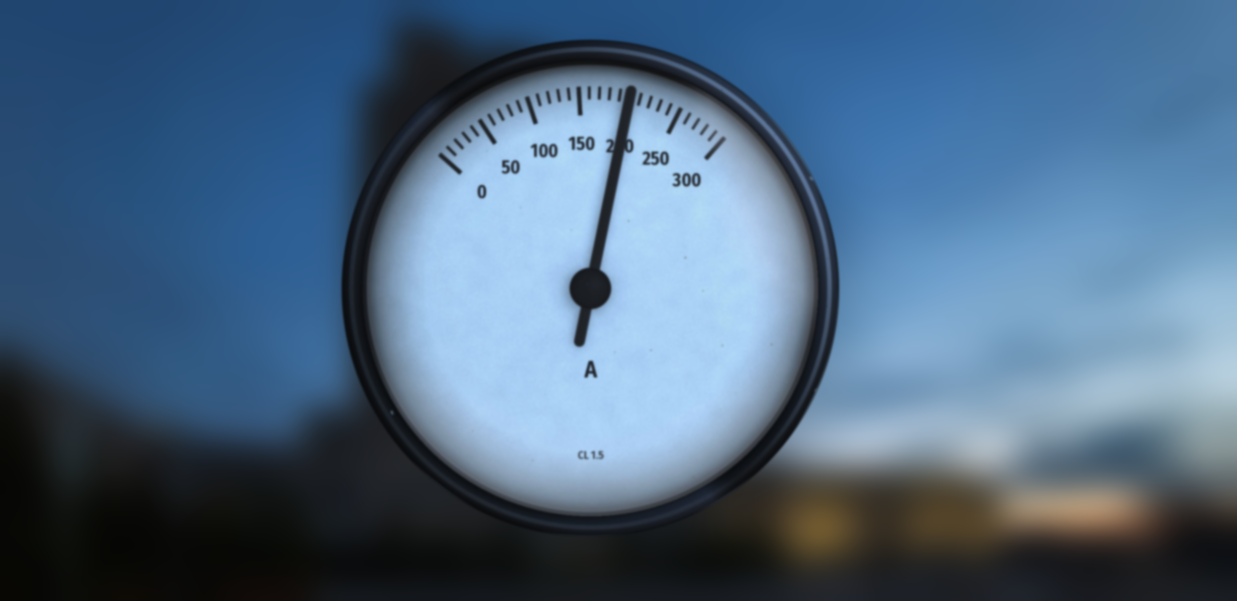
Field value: **200** A
